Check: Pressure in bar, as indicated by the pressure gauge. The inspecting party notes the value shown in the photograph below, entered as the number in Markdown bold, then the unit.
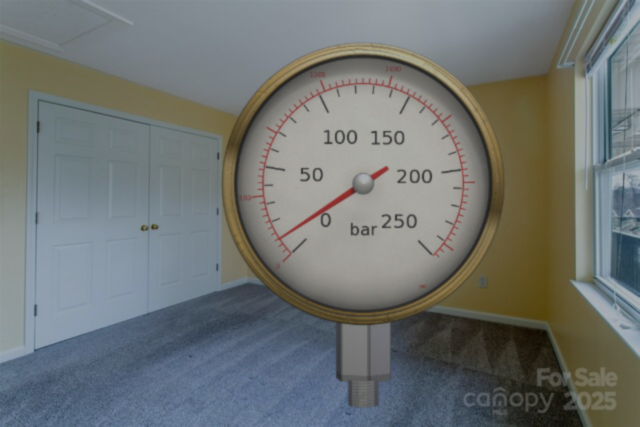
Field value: **10** bar
